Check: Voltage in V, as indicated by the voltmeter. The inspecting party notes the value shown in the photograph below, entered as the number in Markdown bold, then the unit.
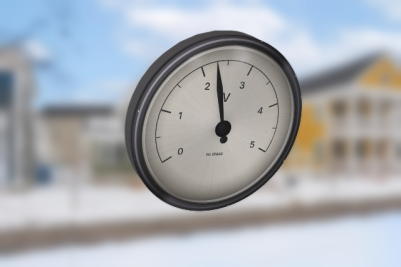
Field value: **2.25** V
